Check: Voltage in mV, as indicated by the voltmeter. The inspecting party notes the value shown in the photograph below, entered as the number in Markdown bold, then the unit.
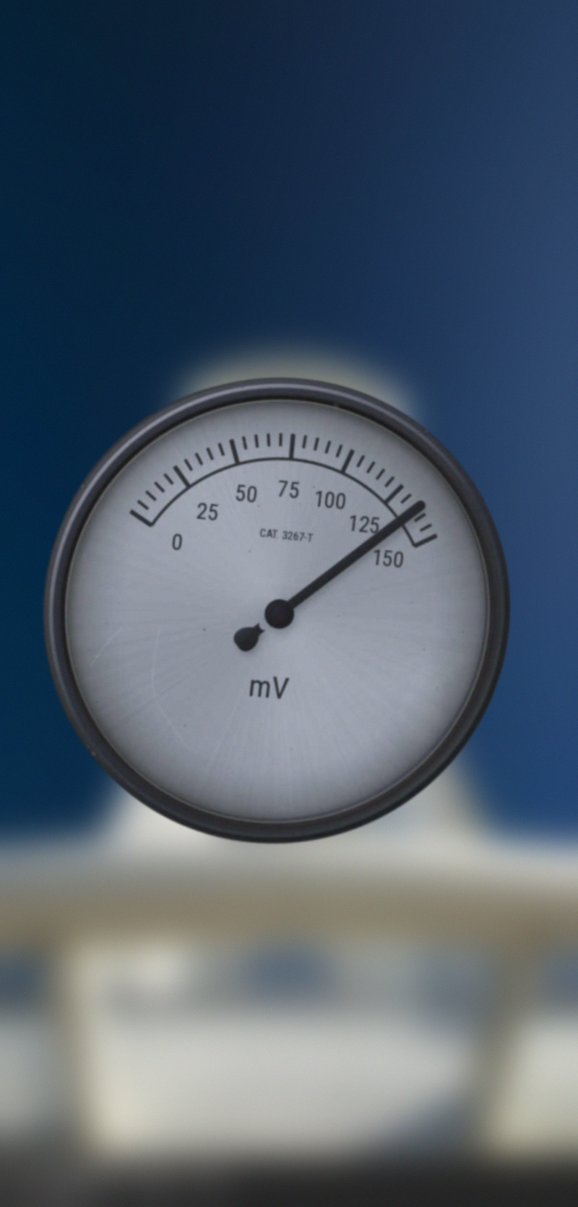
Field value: **135** mV
